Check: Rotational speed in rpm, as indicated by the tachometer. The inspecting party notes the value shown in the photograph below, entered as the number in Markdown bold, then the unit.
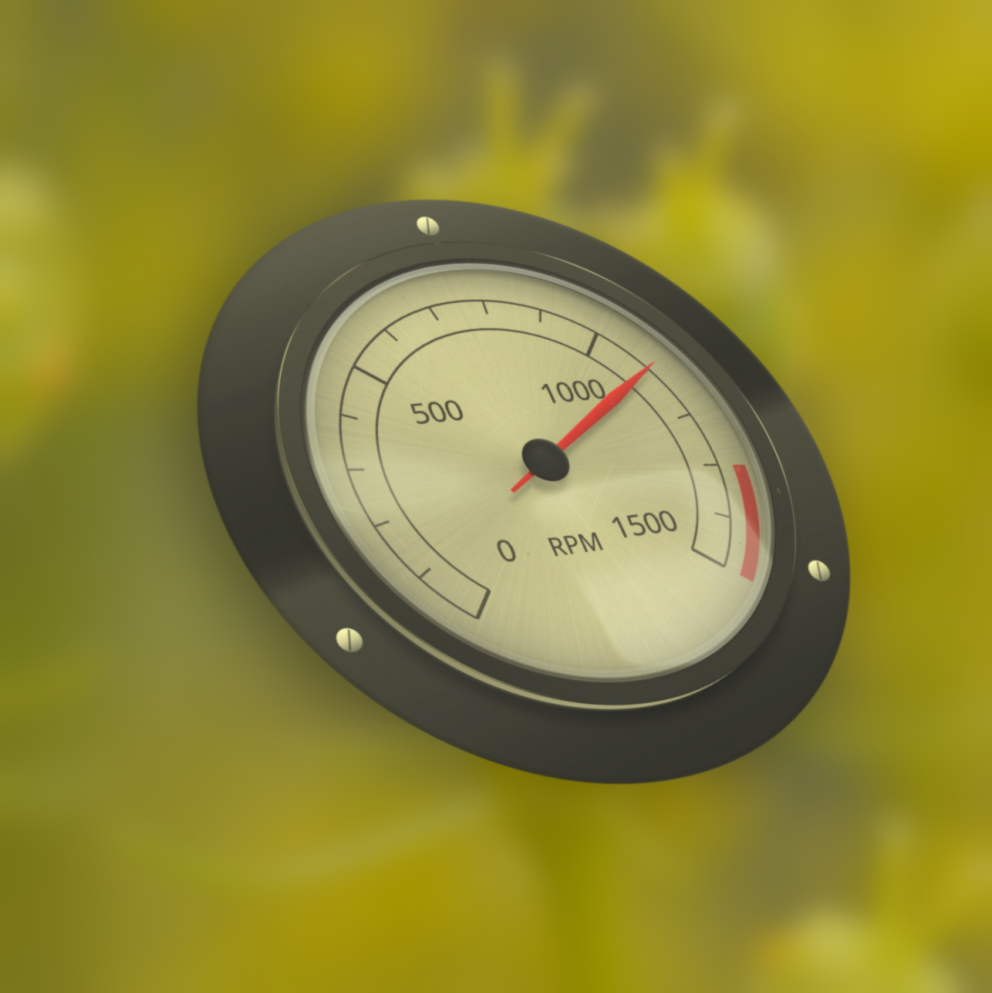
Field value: **1100** rpm
